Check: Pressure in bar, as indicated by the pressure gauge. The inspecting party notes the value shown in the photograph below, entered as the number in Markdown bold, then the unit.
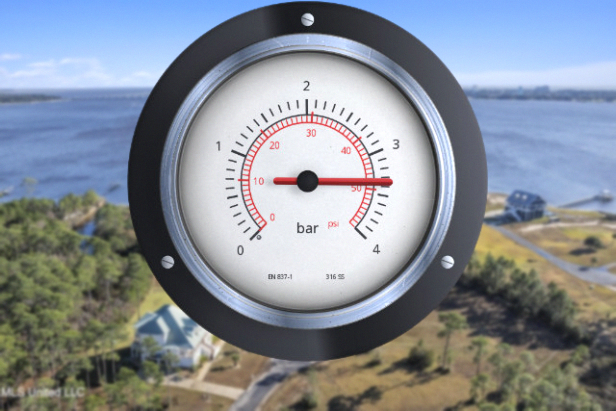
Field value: **3.35** bar
